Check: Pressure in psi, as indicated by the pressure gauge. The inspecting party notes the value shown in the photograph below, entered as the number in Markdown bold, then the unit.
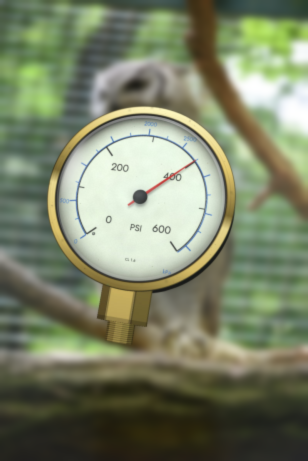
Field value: **400** psi
